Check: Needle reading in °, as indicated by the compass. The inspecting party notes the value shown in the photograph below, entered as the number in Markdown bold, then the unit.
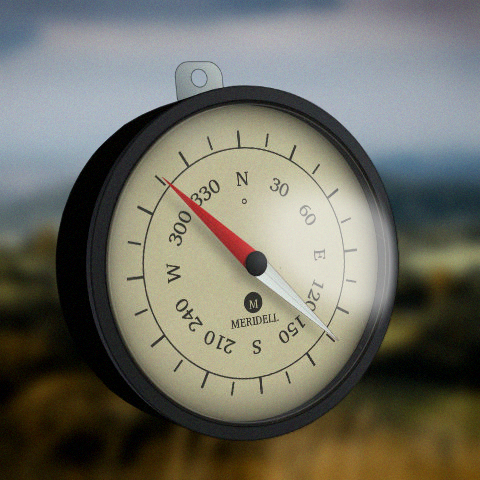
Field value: **315** °
